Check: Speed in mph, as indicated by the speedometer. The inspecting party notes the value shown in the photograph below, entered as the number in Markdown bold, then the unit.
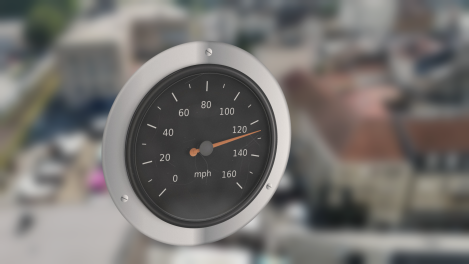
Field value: **125** mph
